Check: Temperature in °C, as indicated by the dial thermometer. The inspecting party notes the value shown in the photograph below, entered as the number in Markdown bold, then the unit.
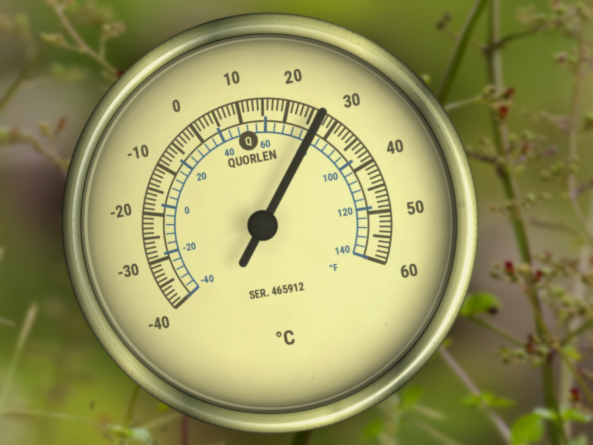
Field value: **27** °C
